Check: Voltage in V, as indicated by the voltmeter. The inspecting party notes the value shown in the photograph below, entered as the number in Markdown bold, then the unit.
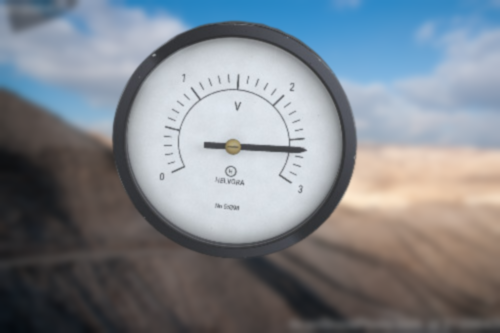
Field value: **2.6** V
